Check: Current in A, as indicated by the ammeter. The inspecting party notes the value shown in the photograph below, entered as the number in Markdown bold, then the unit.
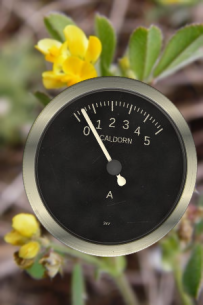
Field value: **0.4** A
